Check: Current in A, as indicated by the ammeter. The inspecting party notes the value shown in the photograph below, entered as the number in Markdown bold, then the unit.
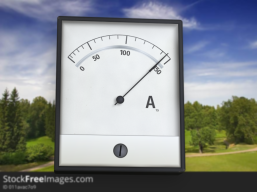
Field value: **145** A
